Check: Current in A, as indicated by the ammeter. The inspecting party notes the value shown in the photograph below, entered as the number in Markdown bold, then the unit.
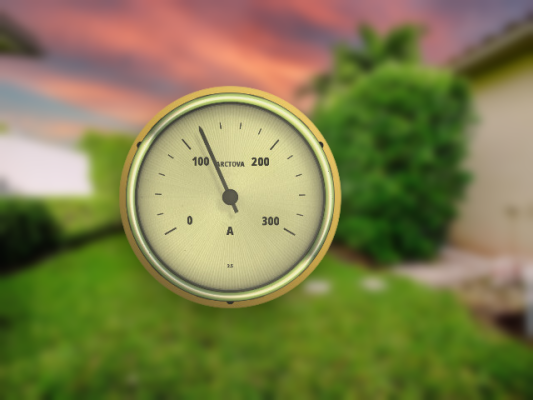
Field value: **120** A
